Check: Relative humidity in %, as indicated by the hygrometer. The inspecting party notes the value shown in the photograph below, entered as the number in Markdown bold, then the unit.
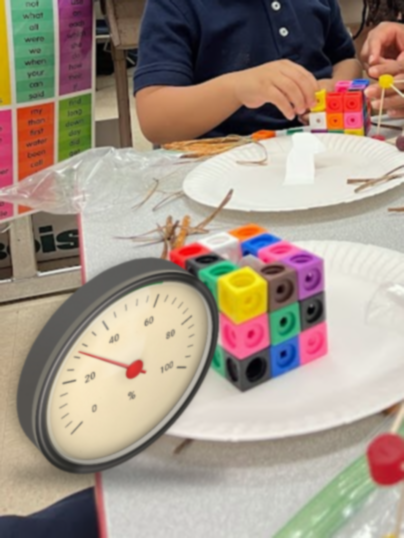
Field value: **30** %
